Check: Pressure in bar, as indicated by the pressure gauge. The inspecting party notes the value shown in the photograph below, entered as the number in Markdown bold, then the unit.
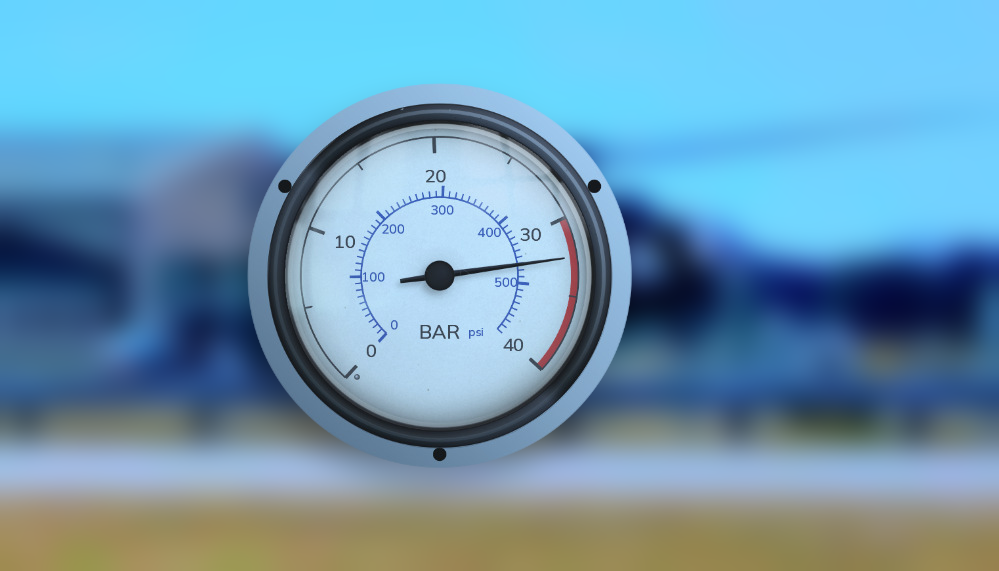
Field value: **32.5** bar
